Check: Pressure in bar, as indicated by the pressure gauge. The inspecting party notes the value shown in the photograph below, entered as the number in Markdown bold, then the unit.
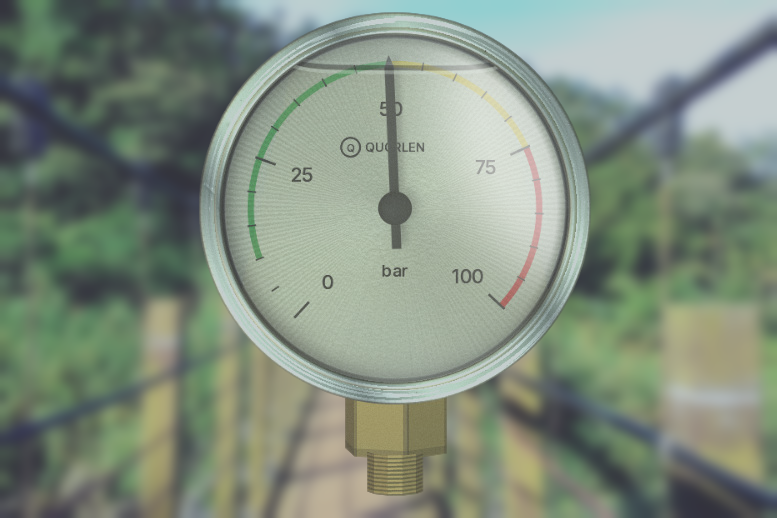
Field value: **50** bar
